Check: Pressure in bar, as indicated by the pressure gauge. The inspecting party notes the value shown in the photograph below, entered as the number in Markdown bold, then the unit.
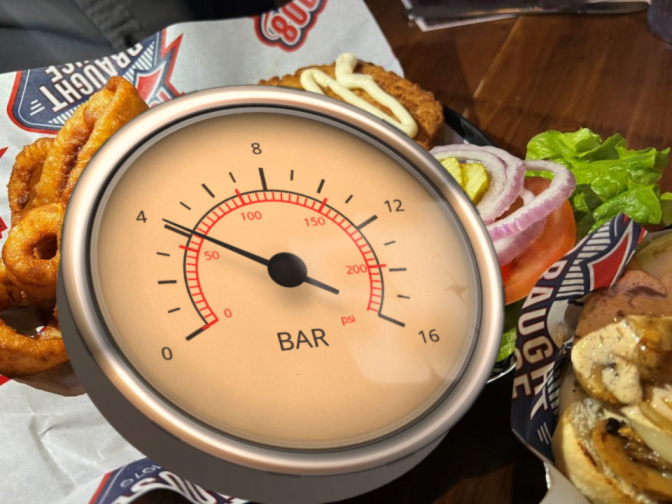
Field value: **4** bar
